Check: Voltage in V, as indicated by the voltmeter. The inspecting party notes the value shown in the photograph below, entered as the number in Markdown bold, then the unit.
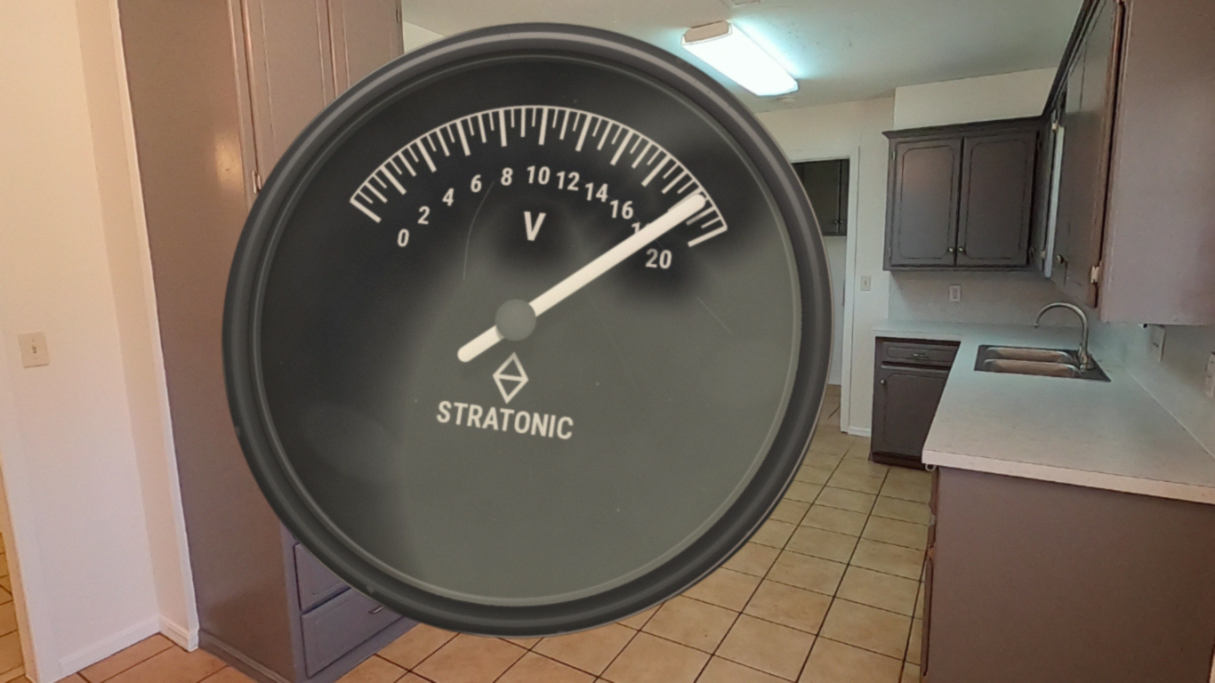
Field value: **18.5** V
